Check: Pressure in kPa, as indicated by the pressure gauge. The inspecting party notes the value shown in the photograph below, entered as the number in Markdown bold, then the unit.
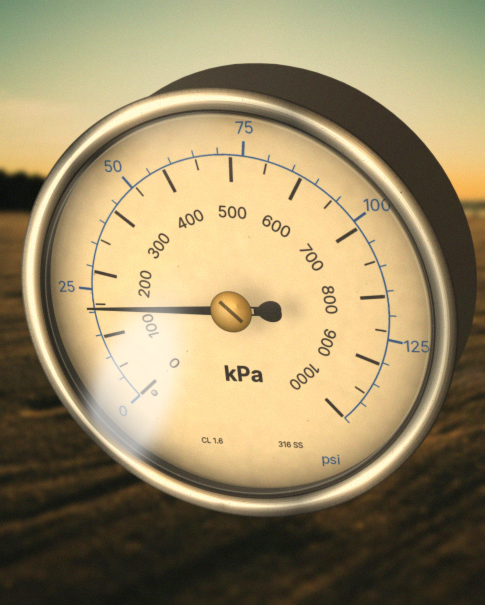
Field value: **150** kPa
